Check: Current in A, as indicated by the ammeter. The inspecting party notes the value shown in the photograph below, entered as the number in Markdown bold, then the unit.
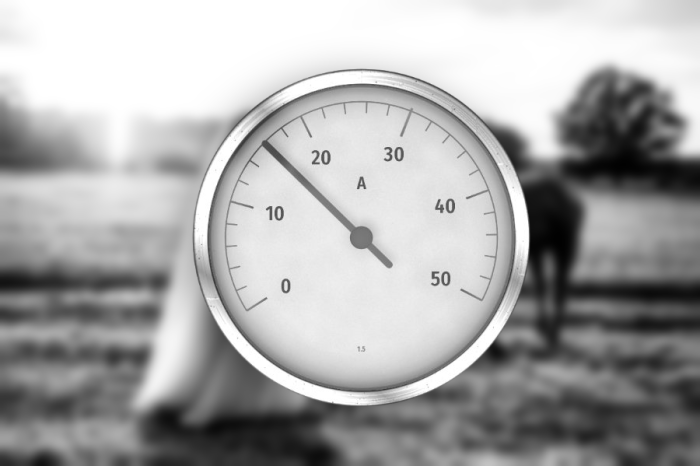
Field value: **16** A
